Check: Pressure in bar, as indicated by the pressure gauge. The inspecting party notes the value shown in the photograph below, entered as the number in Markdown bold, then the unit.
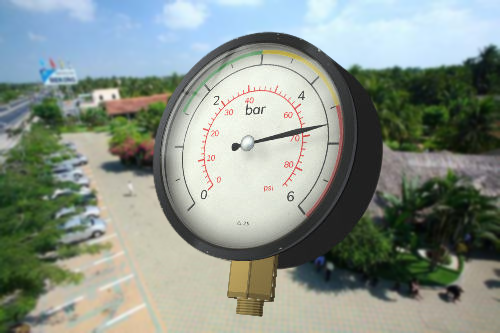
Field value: **4.75** bar
